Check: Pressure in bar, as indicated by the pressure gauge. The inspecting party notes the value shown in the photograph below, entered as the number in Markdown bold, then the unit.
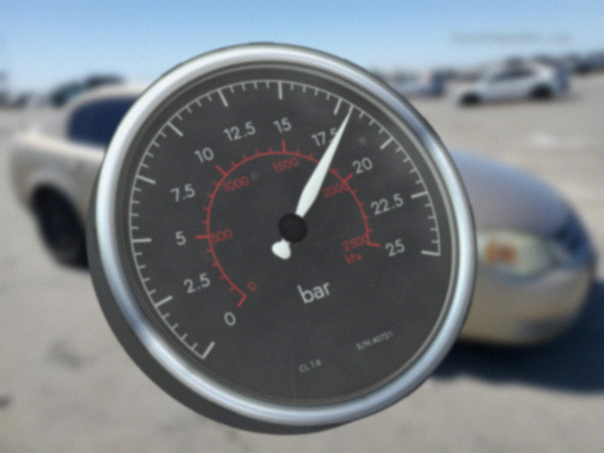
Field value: **18** bar
